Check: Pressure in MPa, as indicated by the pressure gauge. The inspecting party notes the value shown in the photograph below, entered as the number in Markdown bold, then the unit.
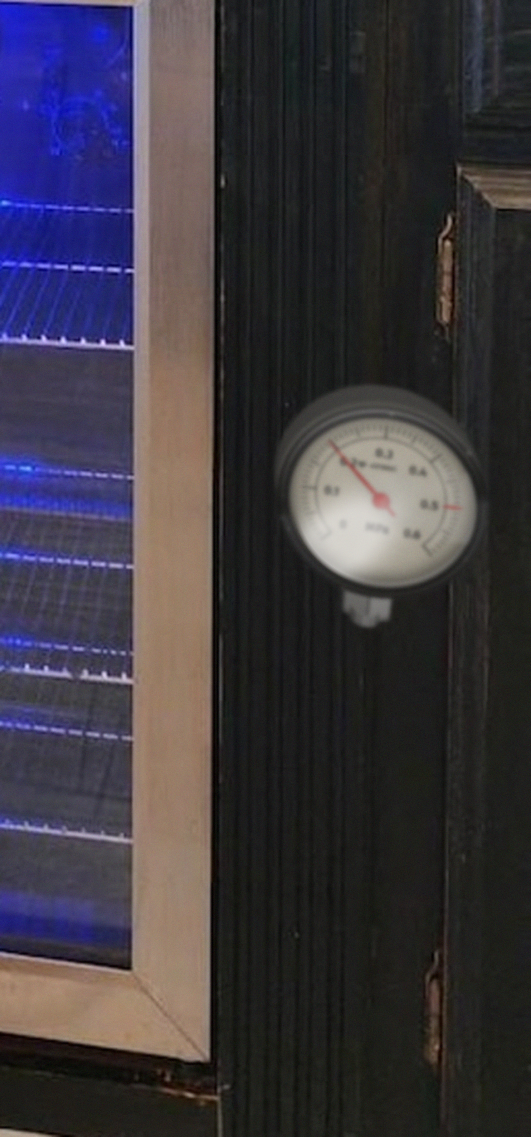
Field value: **0.2** MPa
